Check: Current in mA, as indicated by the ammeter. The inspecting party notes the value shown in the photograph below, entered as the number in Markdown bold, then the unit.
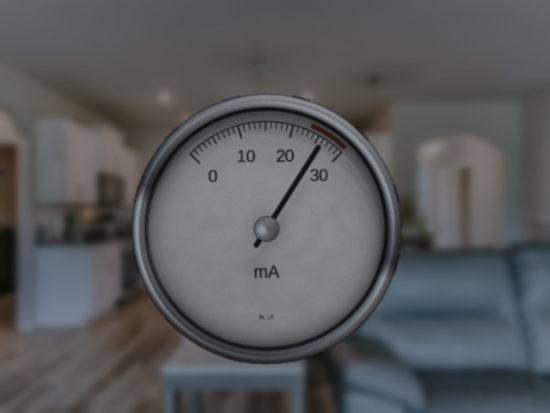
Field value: **26** mA
